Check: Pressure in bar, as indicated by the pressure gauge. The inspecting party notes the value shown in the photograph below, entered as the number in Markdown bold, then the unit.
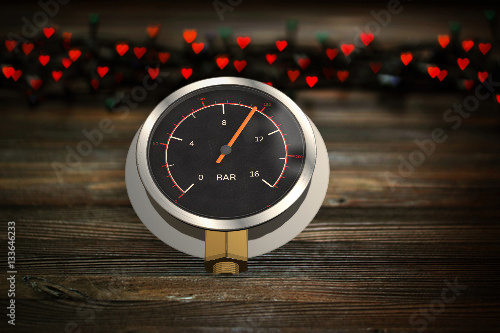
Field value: **10** bar
